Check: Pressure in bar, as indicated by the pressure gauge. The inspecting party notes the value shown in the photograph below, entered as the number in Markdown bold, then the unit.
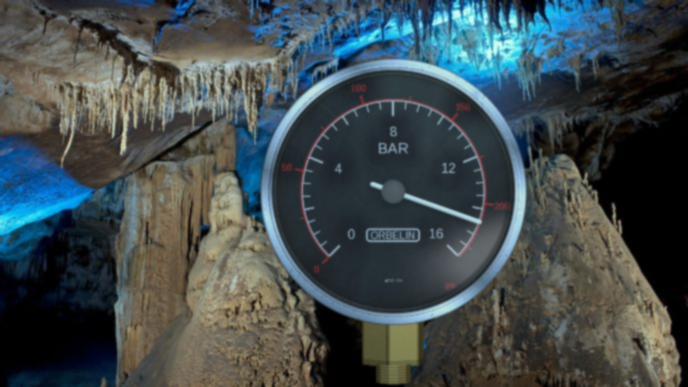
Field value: **14.5** bar
